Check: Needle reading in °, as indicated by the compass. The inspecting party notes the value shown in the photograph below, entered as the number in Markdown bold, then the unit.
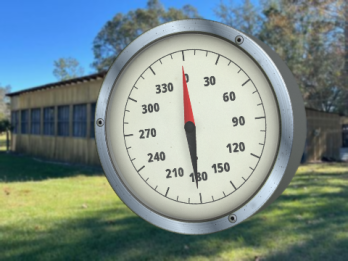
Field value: **0** °
